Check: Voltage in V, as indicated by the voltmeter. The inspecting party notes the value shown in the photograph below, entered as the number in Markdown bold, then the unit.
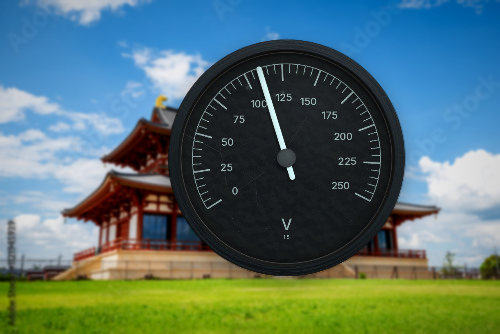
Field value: **110** V
